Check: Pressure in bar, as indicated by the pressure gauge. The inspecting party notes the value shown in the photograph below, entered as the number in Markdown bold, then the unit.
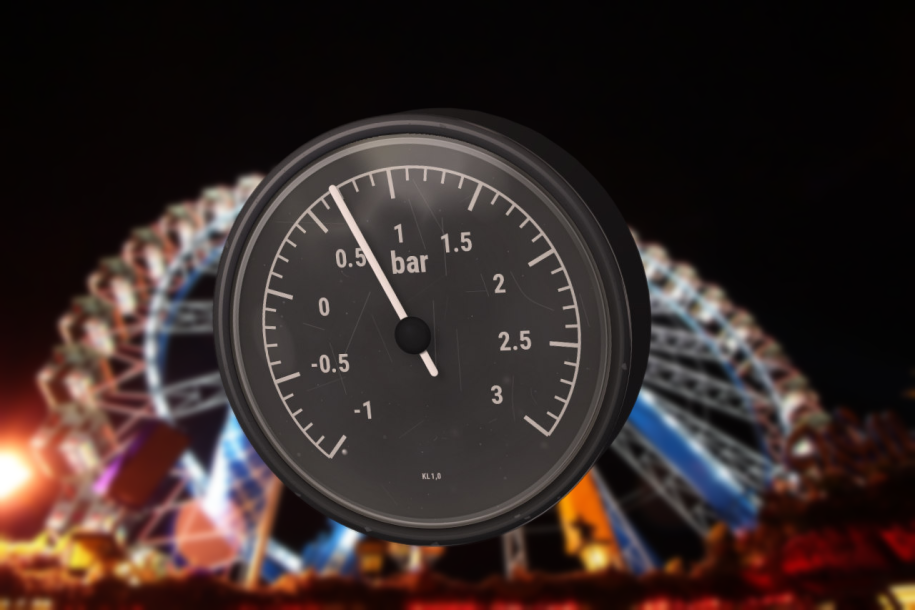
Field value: **0.7** bar
